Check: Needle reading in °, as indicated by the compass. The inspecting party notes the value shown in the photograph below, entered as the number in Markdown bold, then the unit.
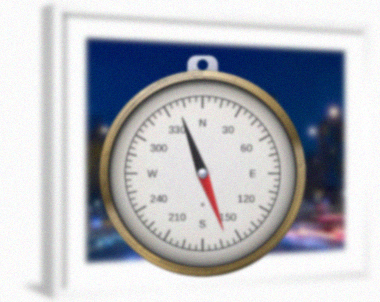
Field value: **160** °
